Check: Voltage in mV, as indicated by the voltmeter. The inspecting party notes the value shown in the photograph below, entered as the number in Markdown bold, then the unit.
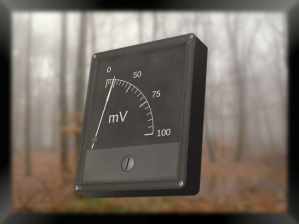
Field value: **25** mV
